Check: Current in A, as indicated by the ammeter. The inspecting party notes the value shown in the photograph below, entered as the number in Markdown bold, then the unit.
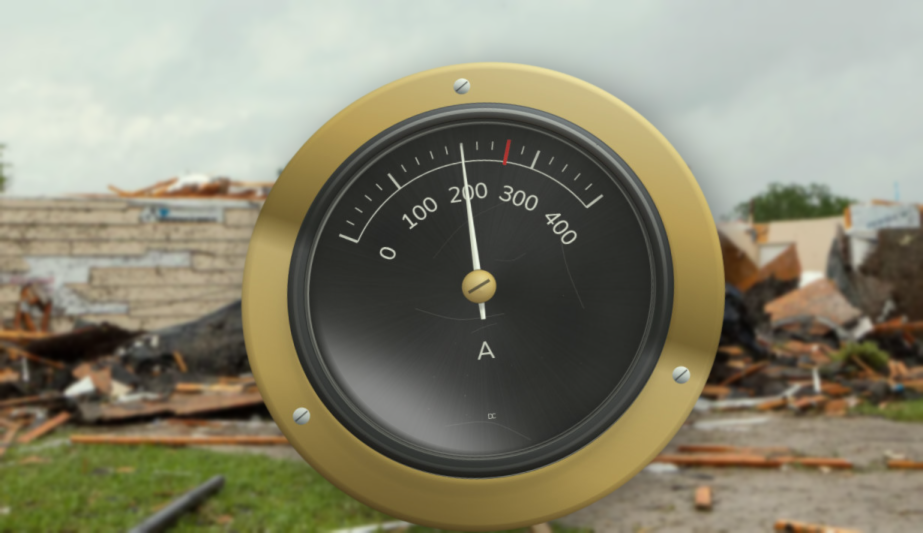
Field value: **200** A
